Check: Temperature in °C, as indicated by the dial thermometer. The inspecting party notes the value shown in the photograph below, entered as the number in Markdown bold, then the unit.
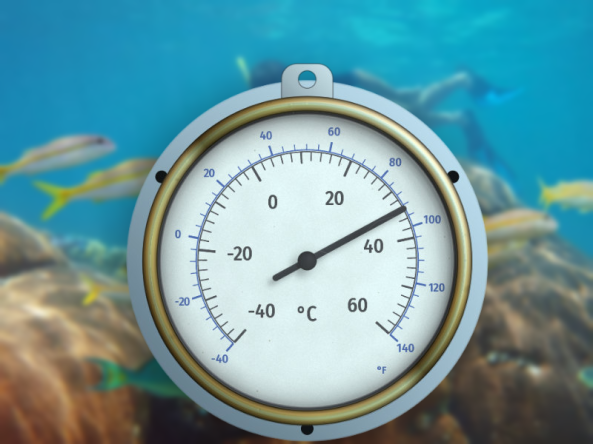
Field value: **34** °C
